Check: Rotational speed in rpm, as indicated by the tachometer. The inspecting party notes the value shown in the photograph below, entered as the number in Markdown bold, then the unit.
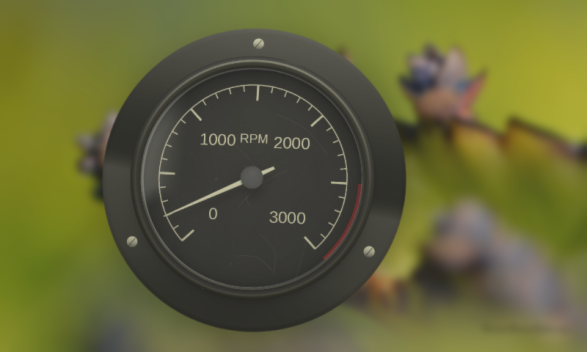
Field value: **200** rpm
